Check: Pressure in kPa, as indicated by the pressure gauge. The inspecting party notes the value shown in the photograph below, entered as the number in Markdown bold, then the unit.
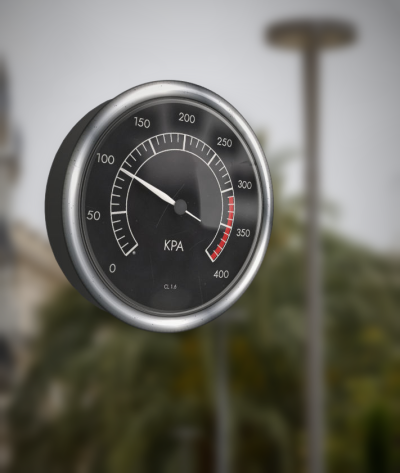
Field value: **100** kPa
